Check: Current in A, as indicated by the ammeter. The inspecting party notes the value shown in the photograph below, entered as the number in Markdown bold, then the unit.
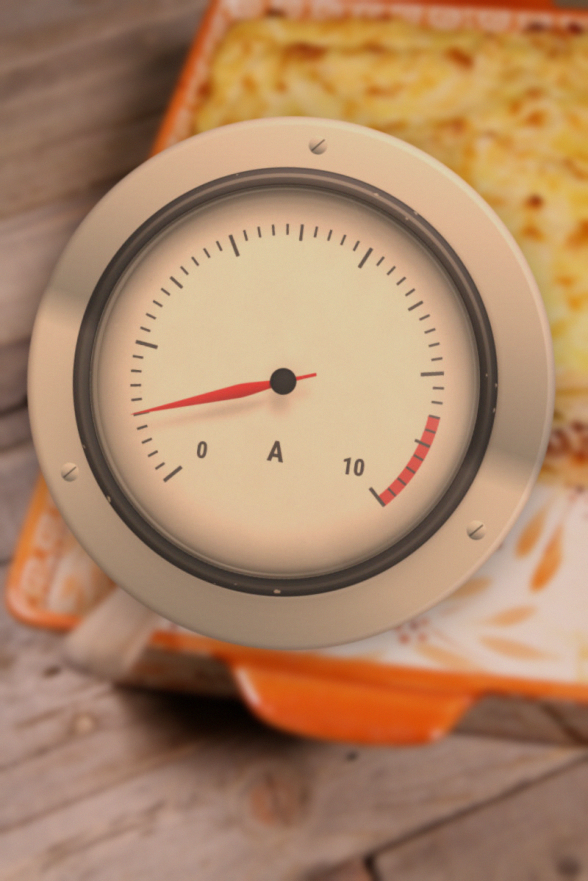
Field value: **1** A
